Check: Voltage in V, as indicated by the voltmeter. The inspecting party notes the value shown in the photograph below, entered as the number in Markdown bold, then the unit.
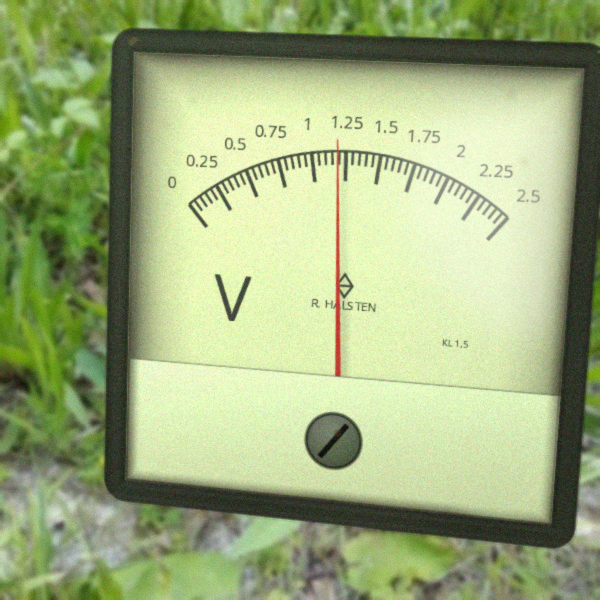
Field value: **1.2** V
